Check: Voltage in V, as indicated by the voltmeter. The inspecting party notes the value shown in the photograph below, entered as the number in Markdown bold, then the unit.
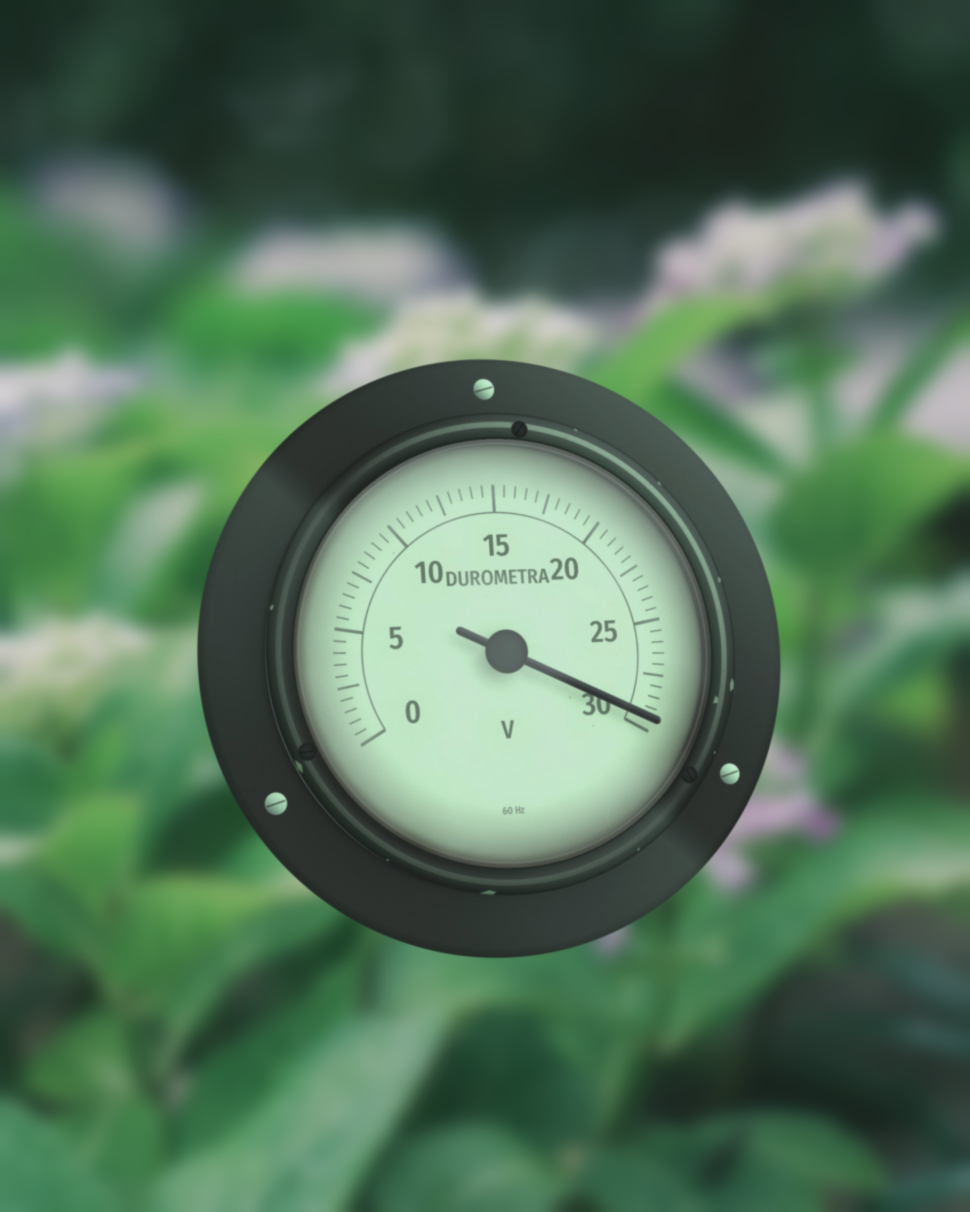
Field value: **29.5** V
